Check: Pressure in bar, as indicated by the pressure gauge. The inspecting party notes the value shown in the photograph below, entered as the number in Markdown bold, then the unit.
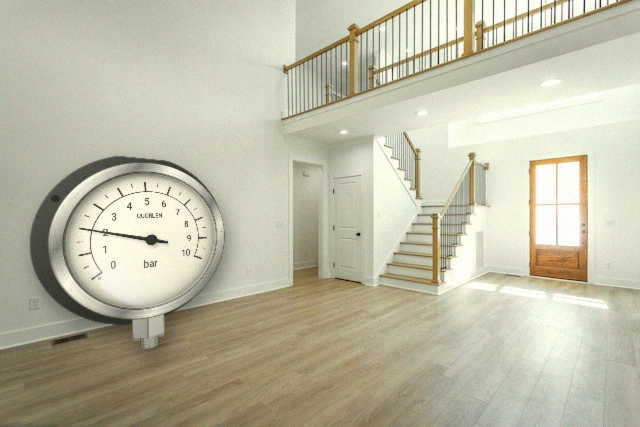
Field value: **2** bar
